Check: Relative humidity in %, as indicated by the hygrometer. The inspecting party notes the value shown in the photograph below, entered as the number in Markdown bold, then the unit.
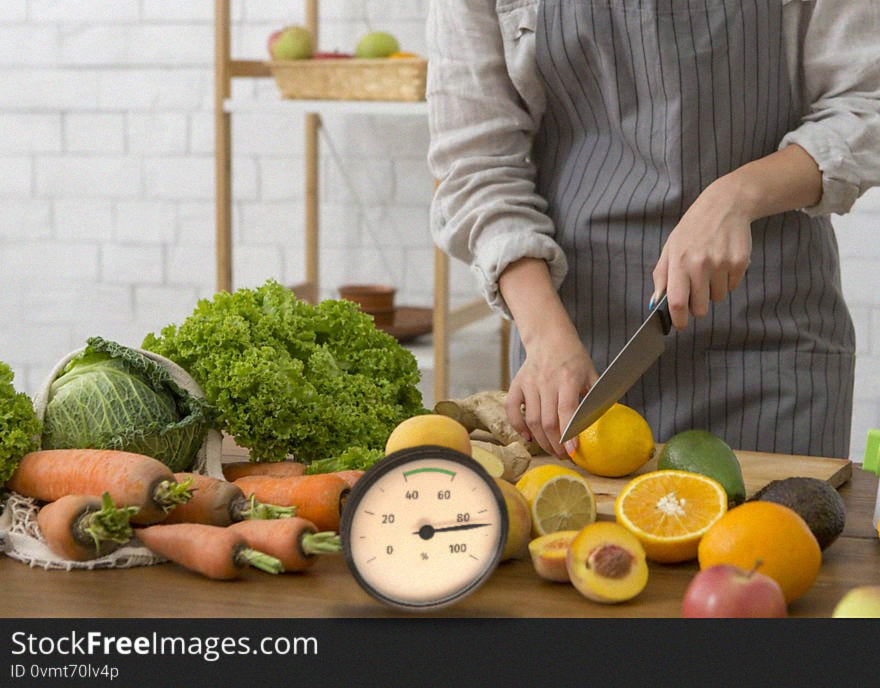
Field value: **85** %
